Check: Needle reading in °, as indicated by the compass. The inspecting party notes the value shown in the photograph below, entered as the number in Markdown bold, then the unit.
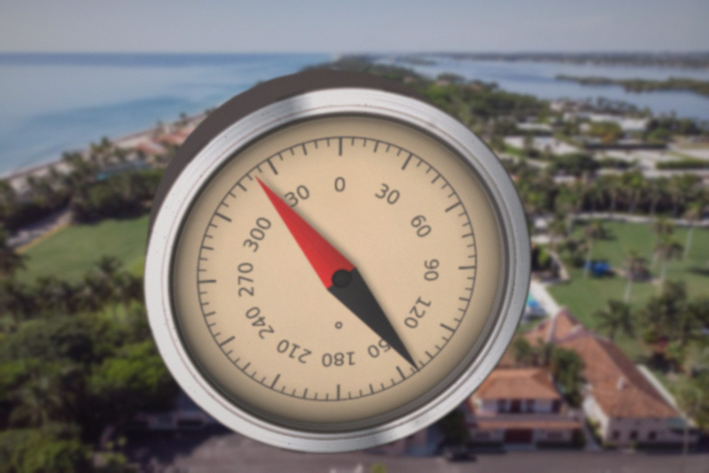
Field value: **322.5** °
